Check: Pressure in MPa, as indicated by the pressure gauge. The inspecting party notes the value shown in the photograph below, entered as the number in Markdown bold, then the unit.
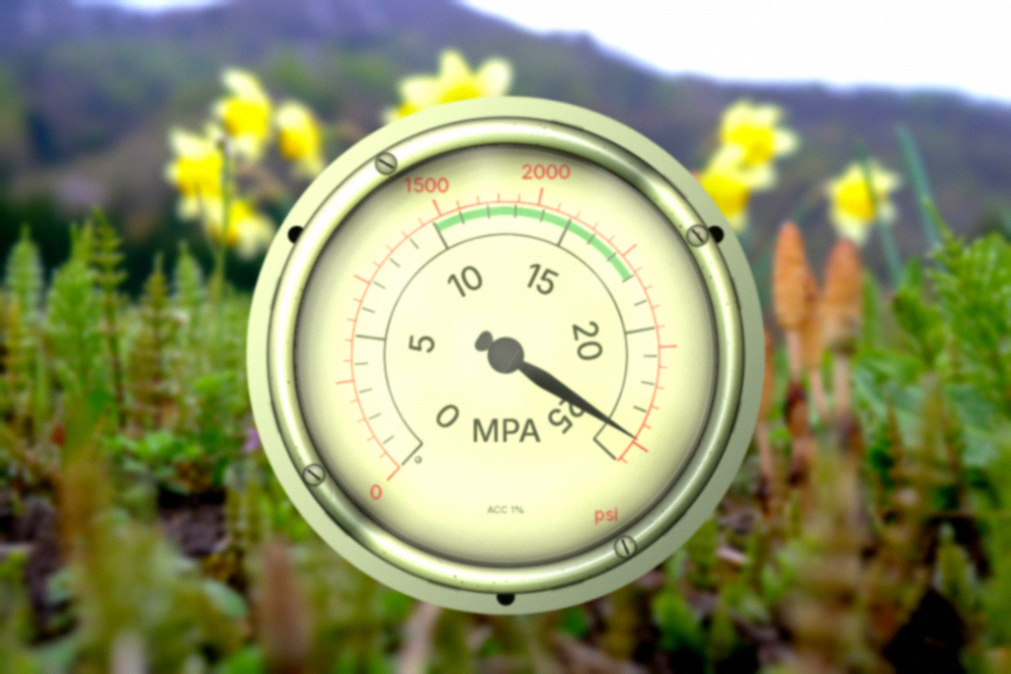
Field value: **24** MPa
